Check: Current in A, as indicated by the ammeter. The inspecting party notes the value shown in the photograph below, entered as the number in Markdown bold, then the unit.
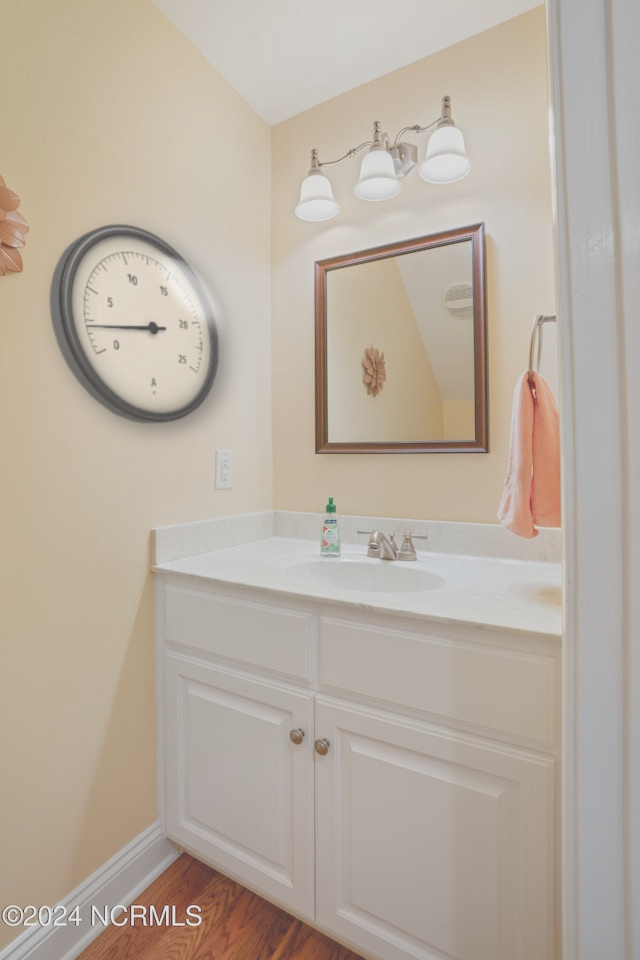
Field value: **2** A
